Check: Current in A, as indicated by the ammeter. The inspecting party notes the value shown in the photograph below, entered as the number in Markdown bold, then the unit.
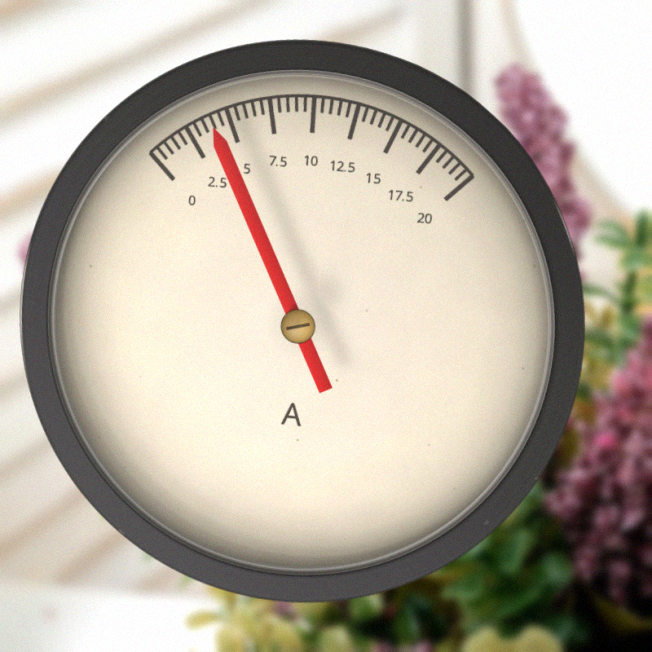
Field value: **4** A
